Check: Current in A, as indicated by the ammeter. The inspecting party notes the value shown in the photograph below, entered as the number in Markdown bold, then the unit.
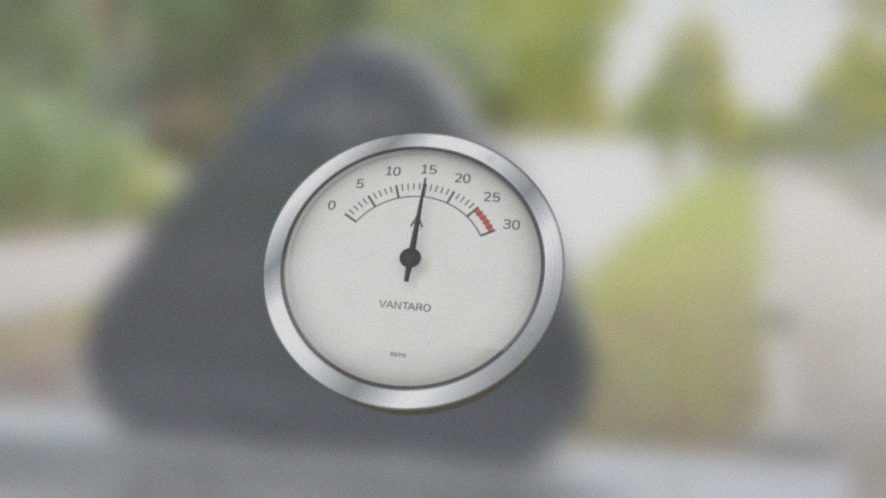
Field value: **15** A
